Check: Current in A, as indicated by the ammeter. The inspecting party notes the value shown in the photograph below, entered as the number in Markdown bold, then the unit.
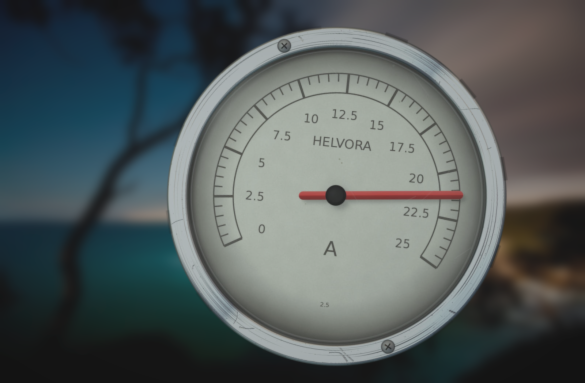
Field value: **21.25** A
